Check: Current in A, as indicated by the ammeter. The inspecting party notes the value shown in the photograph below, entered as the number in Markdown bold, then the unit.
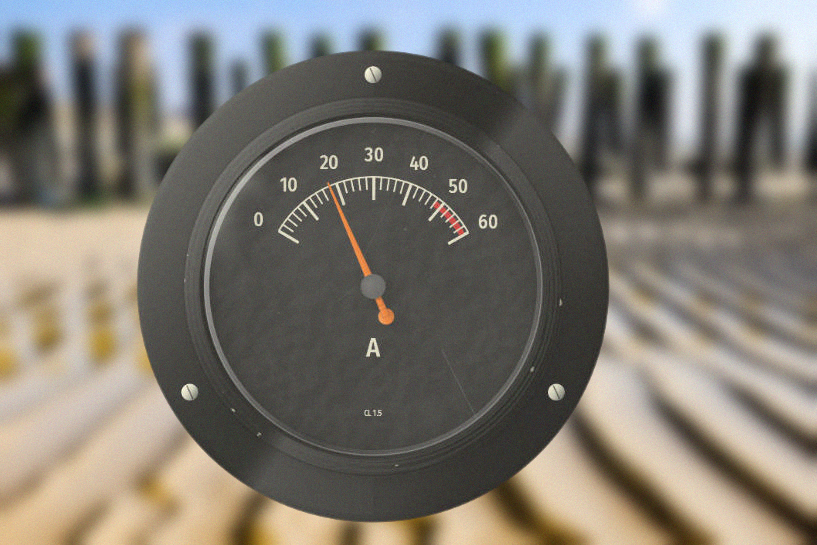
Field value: **18** A
